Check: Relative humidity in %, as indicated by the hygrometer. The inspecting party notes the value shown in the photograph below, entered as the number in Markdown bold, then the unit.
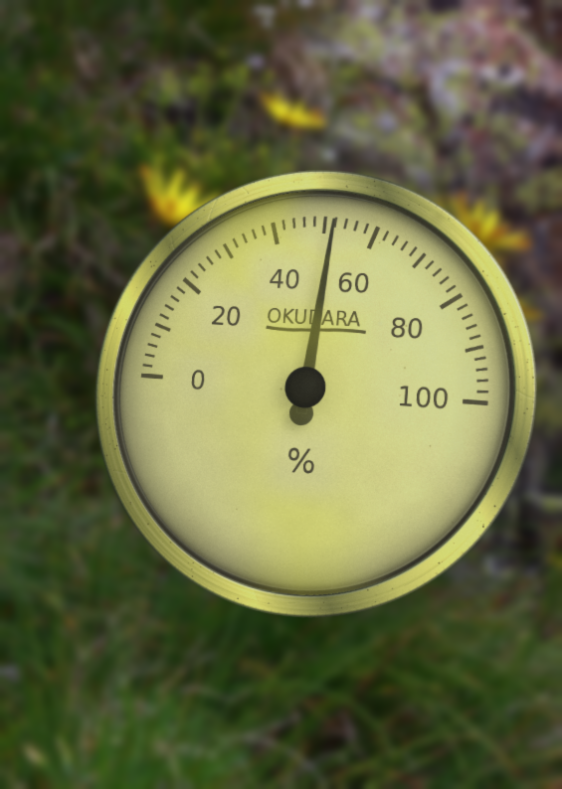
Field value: **52** %
